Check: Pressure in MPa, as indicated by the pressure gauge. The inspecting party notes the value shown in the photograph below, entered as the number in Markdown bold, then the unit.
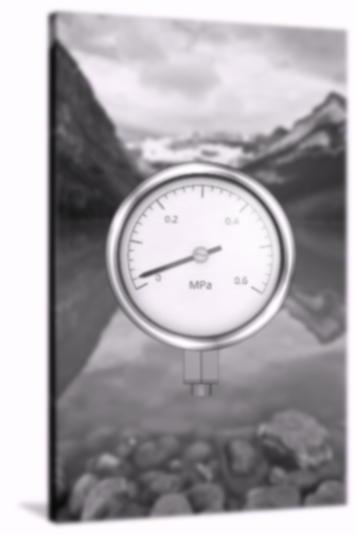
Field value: **0.02** MPa
